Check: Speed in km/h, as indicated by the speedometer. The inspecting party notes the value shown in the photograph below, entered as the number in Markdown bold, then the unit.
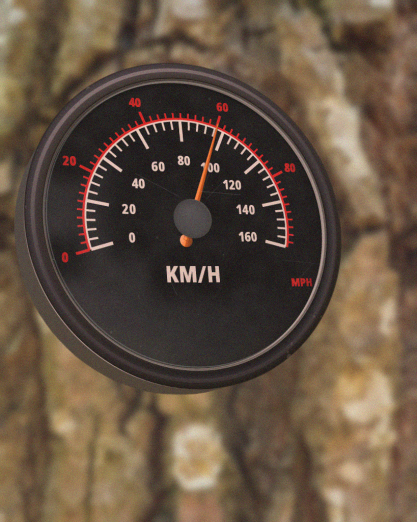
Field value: **96** km/h
